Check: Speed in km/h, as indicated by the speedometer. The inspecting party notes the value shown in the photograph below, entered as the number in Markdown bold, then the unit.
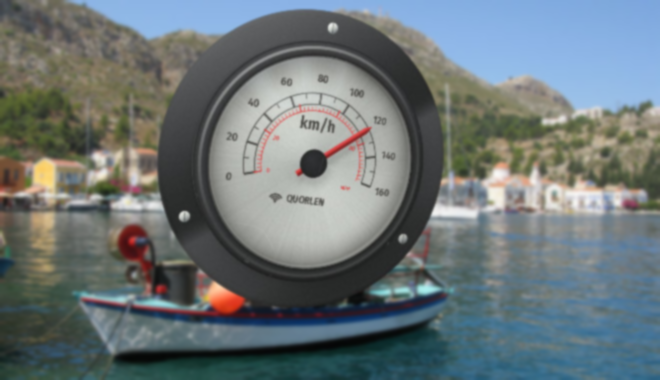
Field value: **120** km/h
